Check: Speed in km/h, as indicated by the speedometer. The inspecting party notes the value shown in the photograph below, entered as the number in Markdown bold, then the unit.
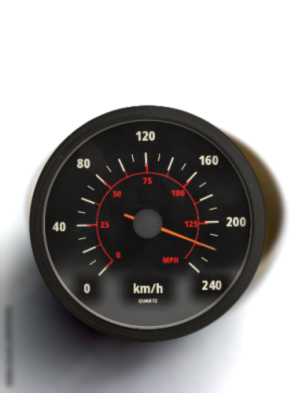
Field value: **220** km/h
